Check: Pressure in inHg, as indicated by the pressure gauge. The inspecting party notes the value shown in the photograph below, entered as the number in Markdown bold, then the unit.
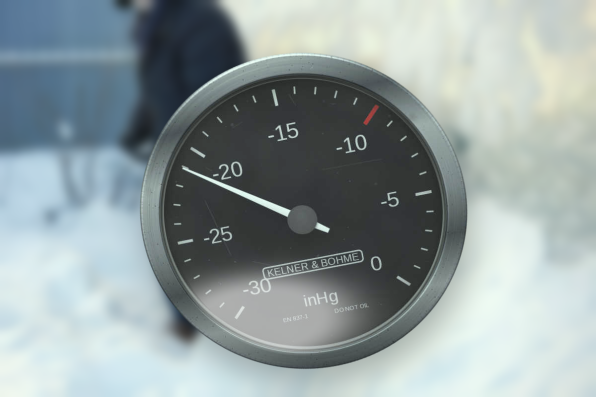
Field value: **-21** inHg
